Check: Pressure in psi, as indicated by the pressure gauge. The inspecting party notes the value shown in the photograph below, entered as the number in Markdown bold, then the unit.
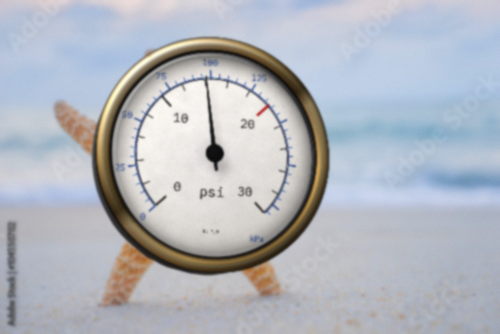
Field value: **14** psi
